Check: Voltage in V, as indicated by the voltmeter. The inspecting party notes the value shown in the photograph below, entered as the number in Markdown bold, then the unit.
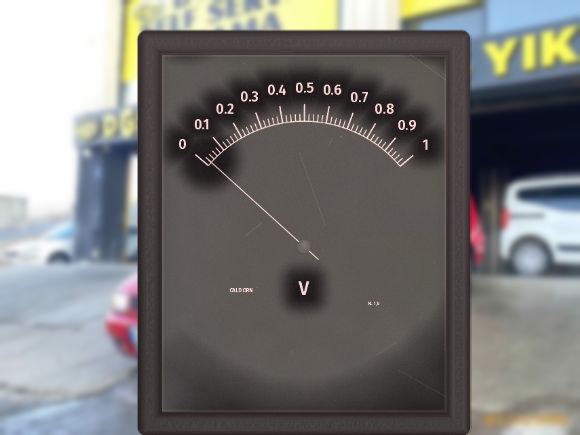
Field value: **0.02** V
